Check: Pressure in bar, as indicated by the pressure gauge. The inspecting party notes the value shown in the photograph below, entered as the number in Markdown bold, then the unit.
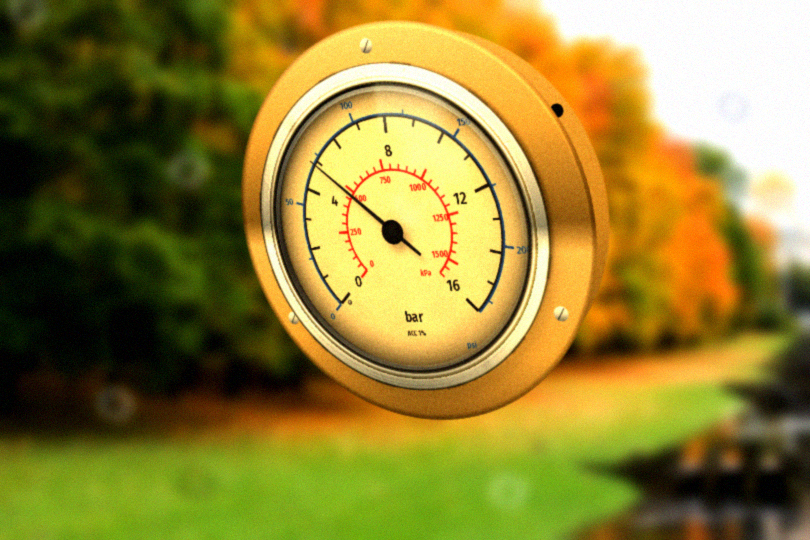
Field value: **5** bar
